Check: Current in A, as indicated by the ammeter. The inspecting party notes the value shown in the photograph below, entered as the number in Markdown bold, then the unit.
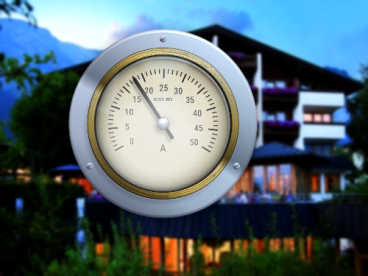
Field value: **18** A
